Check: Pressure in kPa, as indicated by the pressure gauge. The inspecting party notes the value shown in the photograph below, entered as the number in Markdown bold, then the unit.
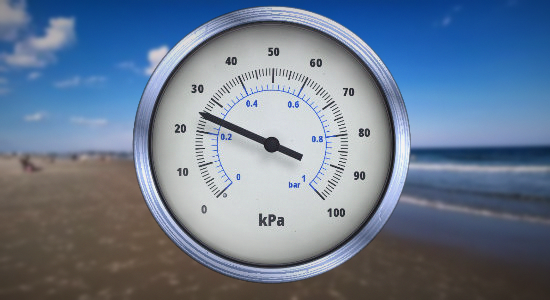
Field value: **25** kPa
